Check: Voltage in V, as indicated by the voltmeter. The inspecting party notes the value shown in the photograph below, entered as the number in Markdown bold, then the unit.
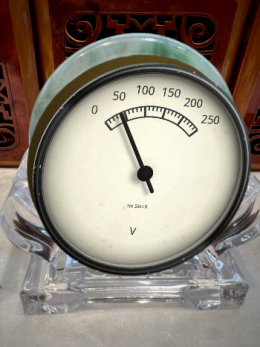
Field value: **40** V
